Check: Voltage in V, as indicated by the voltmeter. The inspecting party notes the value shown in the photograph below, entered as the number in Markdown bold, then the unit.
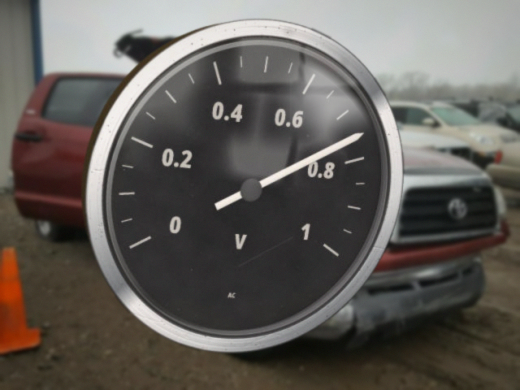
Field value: **0.75** V
